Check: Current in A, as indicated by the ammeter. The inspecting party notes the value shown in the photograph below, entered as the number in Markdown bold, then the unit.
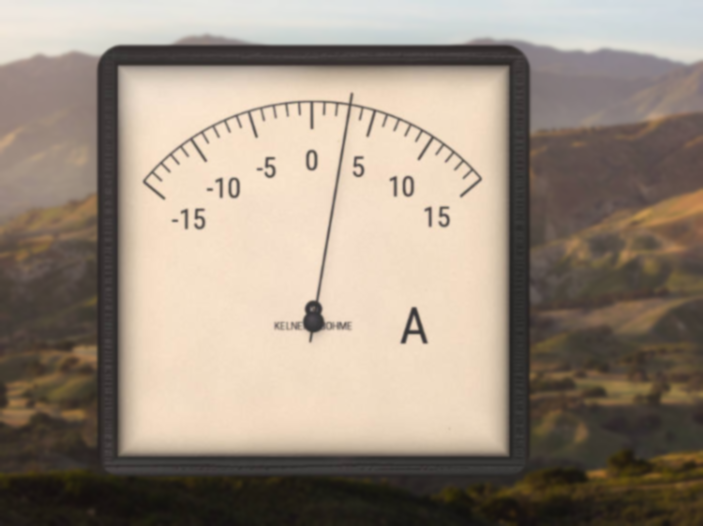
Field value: **3** A
